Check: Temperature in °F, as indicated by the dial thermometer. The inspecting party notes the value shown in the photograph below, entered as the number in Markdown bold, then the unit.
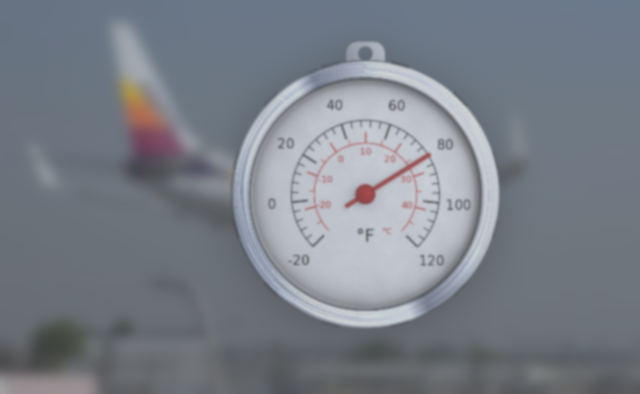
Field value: **80** °F
